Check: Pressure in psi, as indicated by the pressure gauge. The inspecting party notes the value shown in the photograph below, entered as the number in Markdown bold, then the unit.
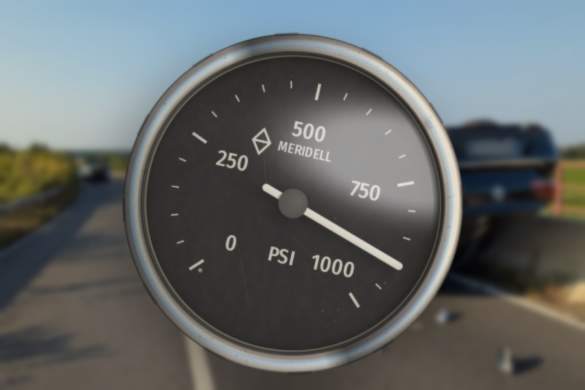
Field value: **900** psi
